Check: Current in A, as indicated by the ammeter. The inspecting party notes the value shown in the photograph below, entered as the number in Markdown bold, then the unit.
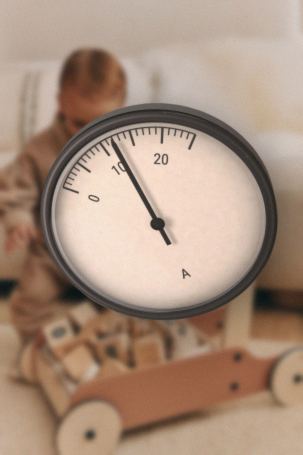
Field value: **12** A
